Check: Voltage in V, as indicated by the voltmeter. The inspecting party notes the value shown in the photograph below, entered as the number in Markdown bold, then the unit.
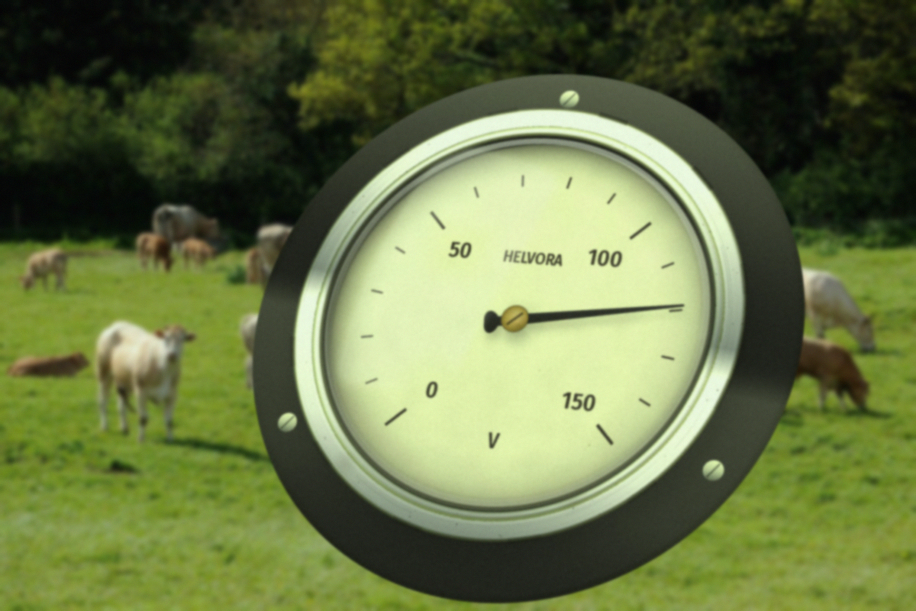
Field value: **120** V
